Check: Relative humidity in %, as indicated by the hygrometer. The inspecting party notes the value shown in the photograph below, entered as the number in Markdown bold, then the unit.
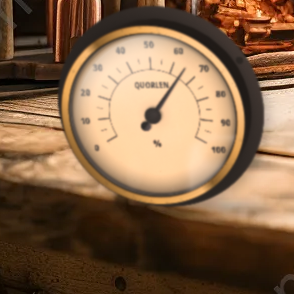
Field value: **65** %
